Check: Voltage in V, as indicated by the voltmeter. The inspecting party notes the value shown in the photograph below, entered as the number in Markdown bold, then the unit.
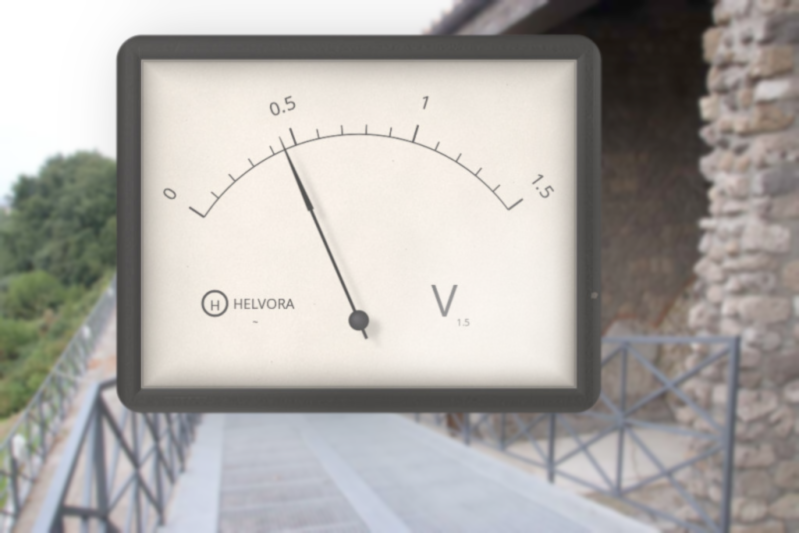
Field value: **0.45** V
